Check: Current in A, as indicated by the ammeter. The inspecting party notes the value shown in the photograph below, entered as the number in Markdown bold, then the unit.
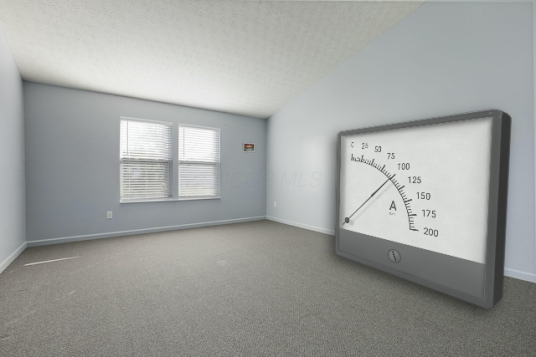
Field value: **100** A
